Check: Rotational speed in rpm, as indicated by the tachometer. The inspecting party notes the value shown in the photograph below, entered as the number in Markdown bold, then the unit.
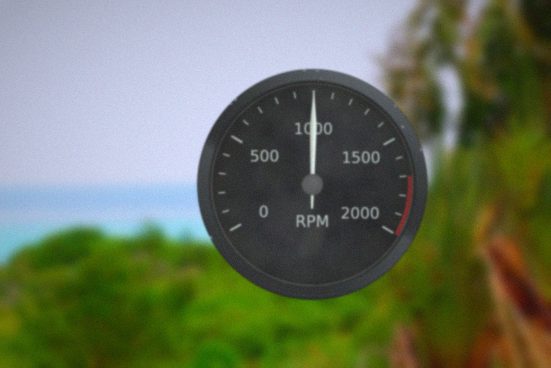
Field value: **1000** rpm
